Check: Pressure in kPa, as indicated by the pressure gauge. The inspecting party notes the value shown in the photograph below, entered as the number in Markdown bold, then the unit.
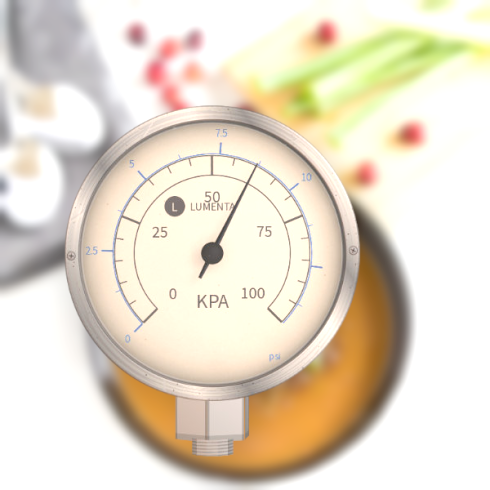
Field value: **60** kPa
